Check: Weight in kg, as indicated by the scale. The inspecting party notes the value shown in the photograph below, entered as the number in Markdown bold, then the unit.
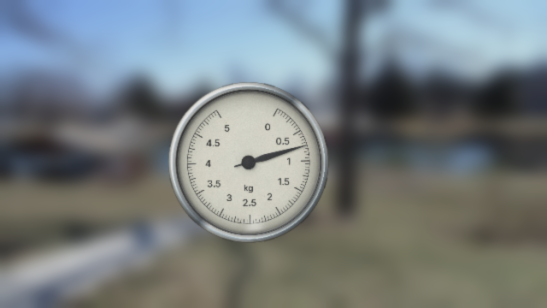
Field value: **0.75** kg
